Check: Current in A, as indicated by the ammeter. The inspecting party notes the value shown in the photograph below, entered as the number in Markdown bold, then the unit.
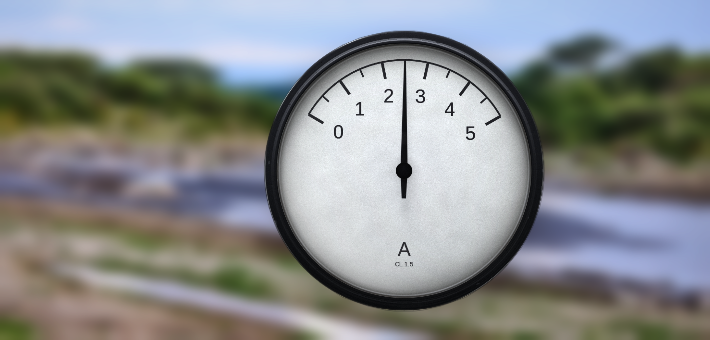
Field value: **2.5** A
